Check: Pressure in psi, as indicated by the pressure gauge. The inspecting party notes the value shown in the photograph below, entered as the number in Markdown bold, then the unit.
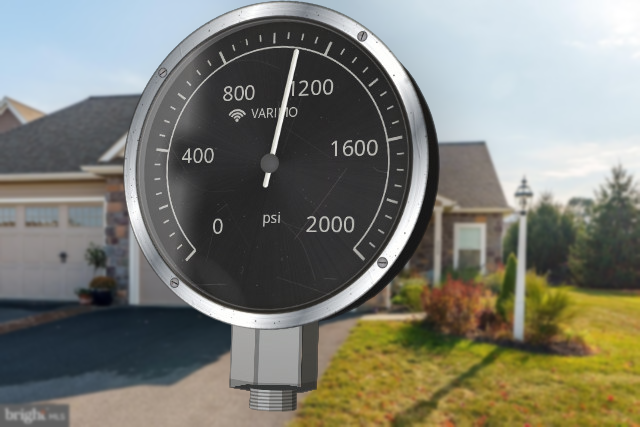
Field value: **1100** psi
